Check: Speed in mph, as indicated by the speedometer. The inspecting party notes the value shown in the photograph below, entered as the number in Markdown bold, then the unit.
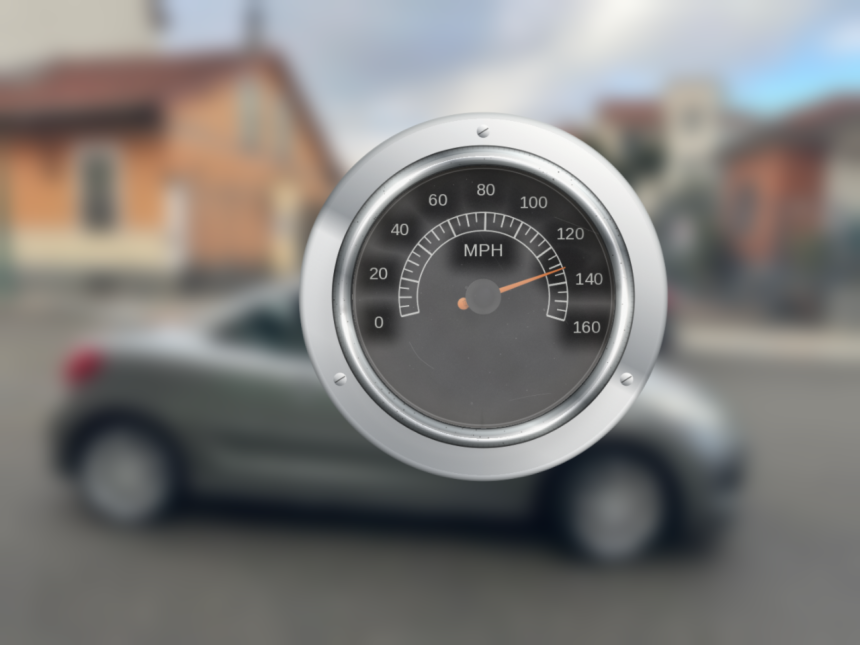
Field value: **132.5** mph
